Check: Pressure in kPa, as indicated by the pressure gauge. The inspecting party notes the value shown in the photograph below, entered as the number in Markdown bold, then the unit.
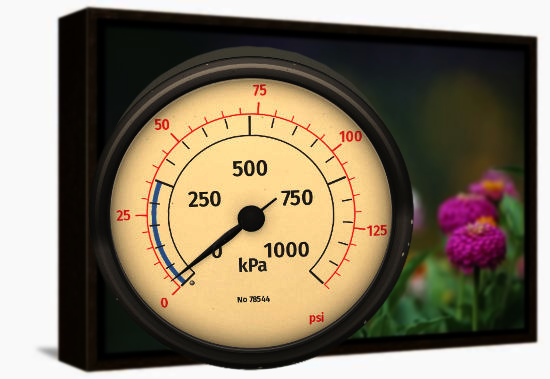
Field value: **25** kPa
